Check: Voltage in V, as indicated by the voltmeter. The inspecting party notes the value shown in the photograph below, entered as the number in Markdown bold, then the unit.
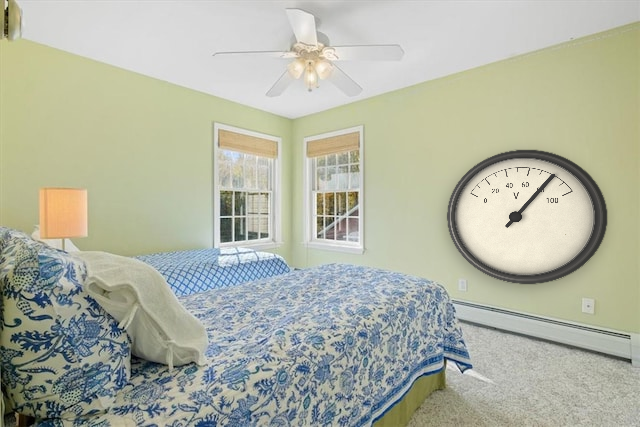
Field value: **80** V
